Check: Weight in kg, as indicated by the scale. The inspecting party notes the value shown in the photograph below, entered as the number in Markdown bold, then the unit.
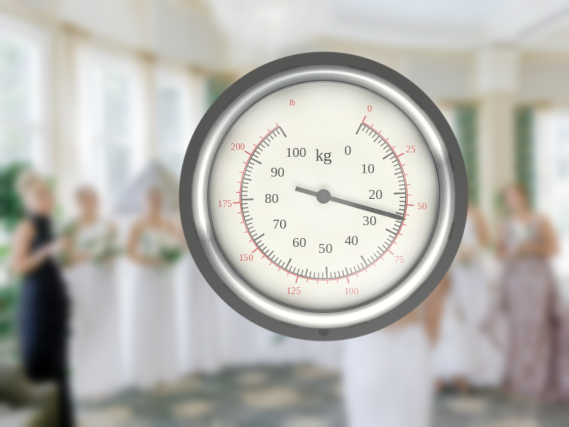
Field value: **26** kg
